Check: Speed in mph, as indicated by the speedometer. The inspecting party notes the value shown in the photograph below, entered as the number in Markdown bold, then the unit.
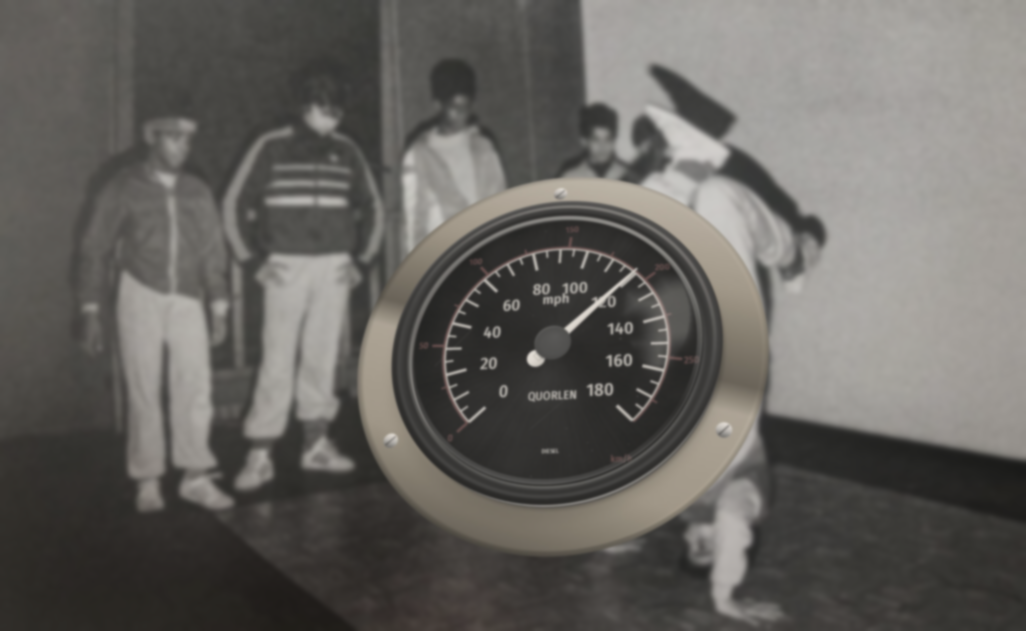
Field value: **120** mph
